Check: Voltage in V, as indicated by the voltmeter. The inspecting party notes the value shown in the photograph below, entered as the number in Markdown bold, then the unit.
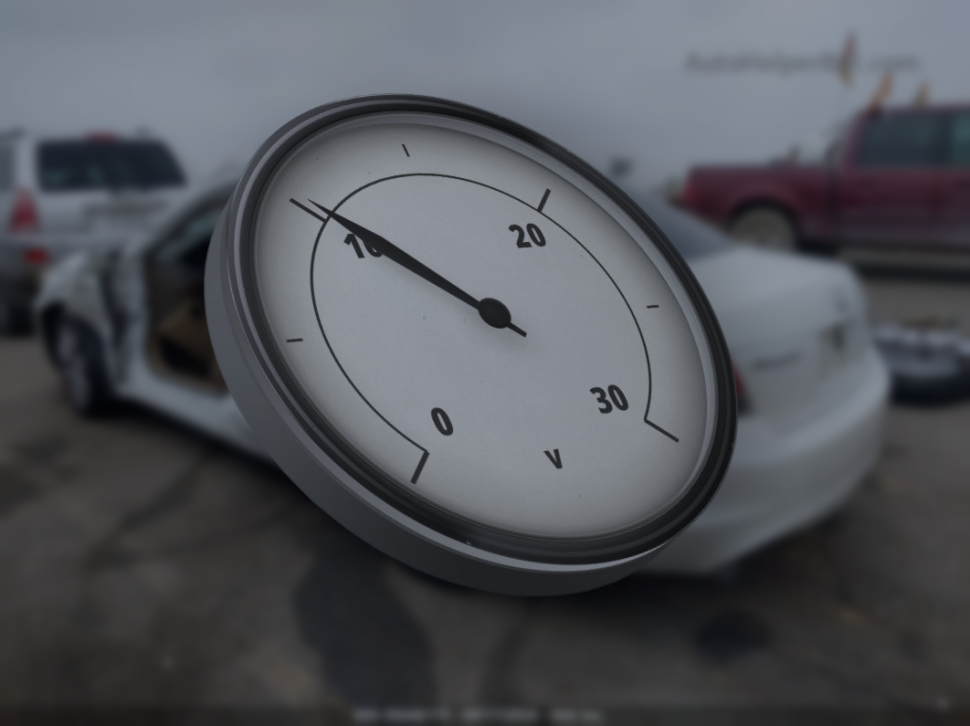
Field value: **10** V
